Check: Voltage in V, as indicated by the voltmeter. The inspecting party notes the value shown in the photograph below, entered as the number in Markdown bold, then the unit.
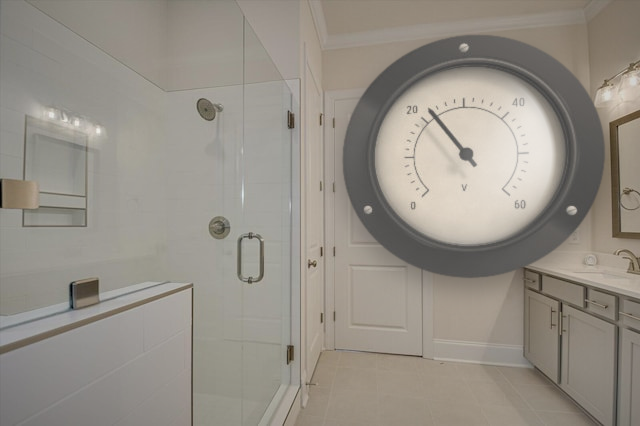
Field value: **22** V
